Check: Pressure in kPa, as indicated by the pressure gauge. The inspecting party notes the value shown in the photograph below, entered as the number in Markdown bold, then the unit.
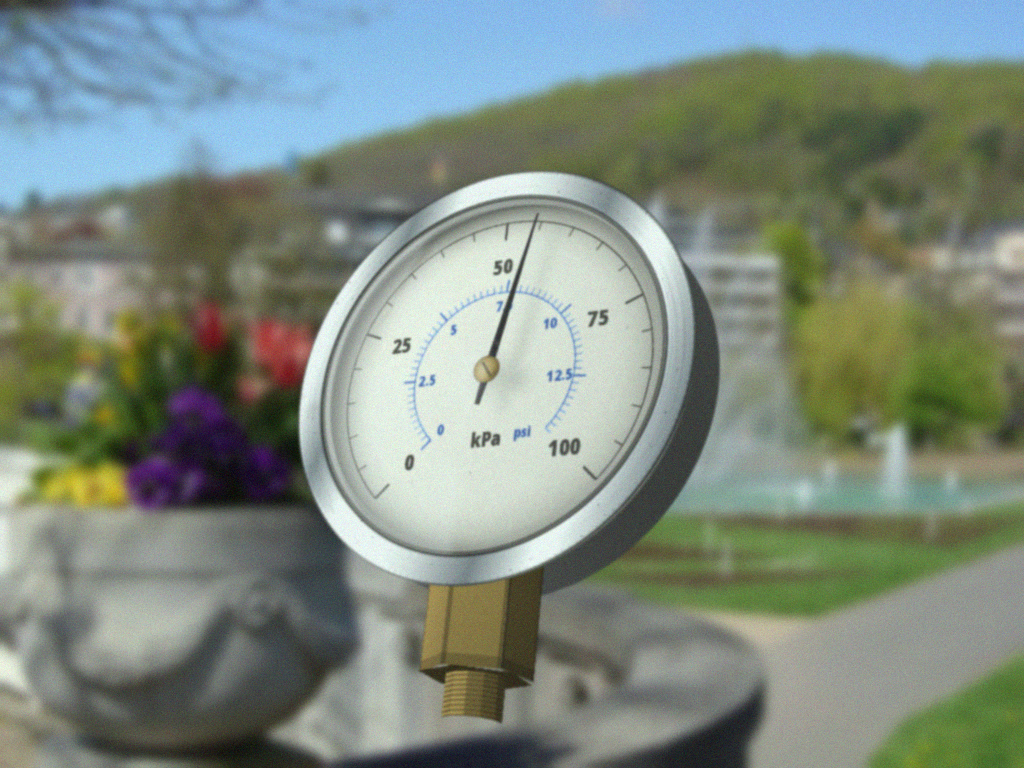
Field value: **55** kPa
